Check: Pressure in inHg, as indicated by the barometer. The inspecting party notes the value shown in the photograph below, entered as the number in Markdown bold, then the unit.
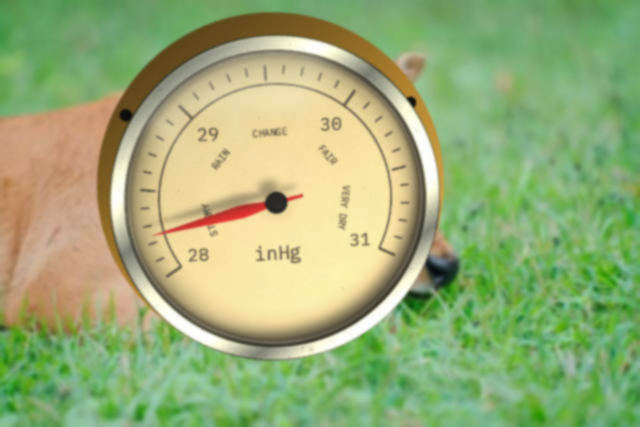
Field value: **28.25** inHg
